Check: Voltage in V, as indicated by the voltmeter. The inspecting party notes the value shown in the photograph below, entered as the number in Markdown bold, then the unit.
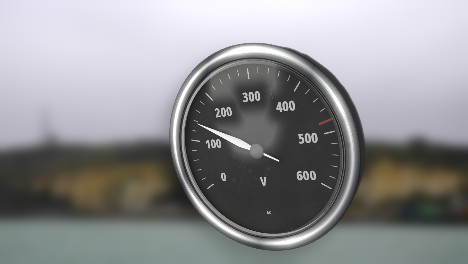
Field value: **140** V
